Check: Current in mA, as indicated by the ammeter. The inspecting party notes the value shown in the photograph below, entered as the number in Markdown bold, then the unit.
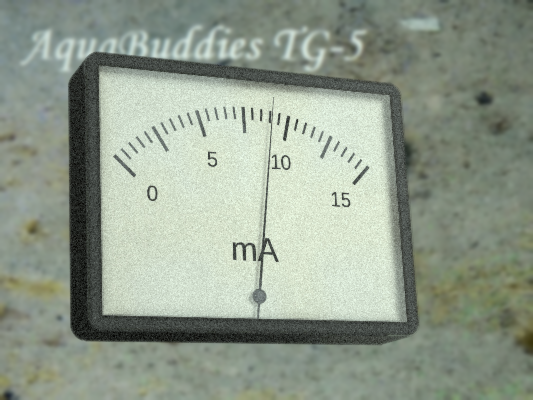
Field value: **9** mA
